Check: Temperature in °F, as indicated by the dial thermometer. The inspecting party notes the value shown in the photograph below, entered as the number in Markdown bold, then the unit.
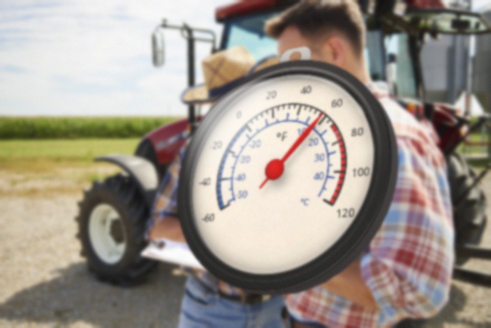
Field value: **60** °F
